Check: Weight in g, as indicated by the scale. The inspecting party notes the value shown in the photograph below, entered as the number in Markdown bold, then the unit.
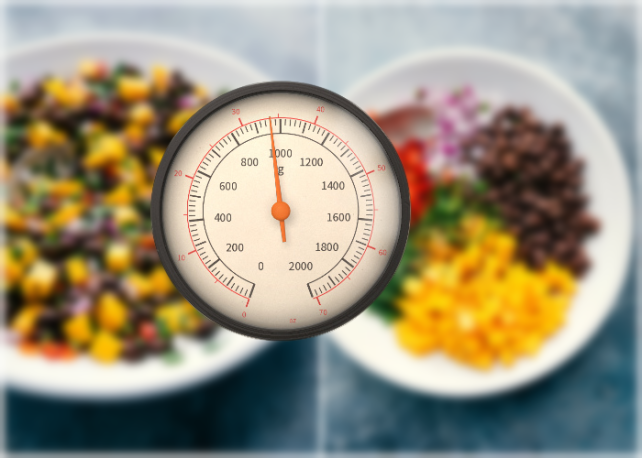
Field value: **960** g
